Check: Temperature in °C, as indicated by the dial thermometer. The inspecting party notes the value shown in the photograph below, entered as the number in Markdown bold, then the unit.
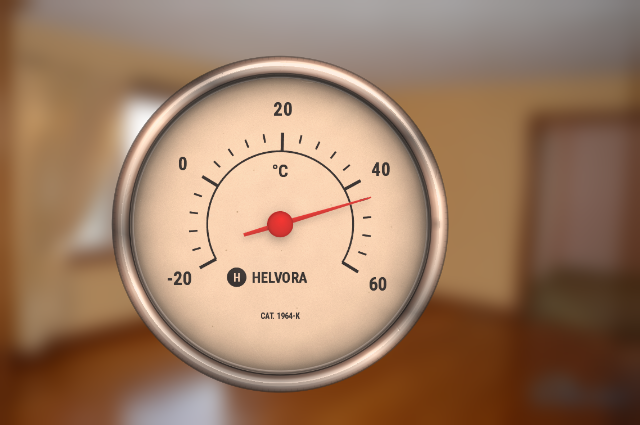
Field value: **44** °C
